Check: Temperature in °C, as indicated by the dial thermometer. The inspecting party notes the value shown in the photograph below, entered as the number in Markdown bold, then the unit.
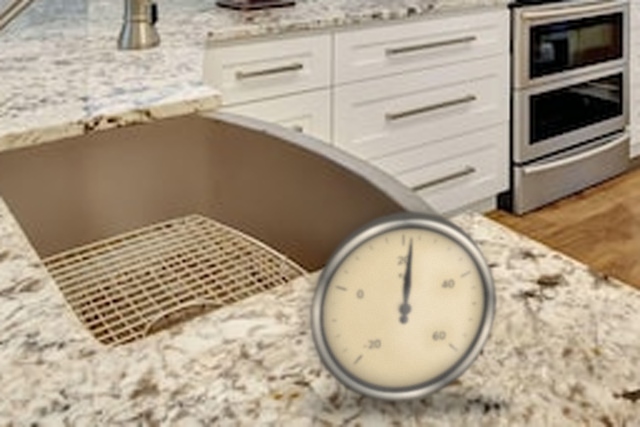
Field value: **22** °C
